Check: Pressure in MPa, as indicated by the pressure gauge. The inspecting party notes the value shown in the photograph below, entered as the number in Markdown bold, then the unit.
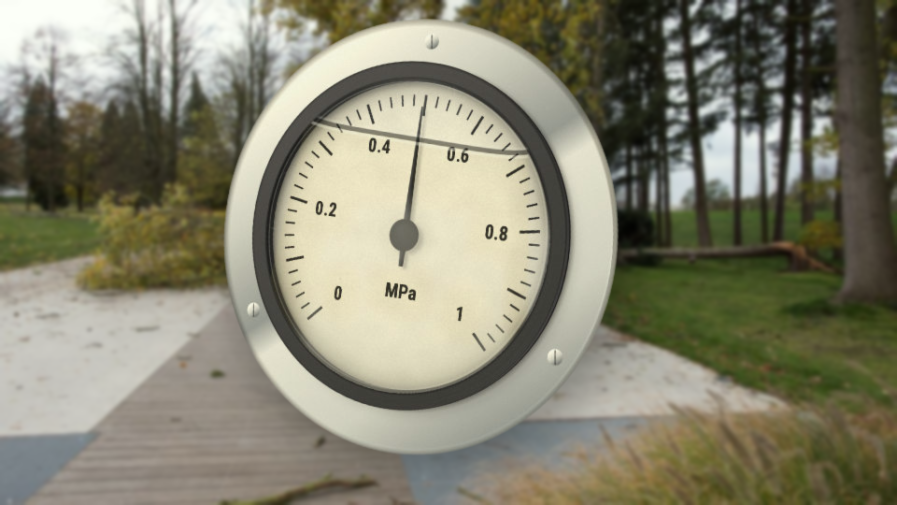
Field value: **0.5** MPa
